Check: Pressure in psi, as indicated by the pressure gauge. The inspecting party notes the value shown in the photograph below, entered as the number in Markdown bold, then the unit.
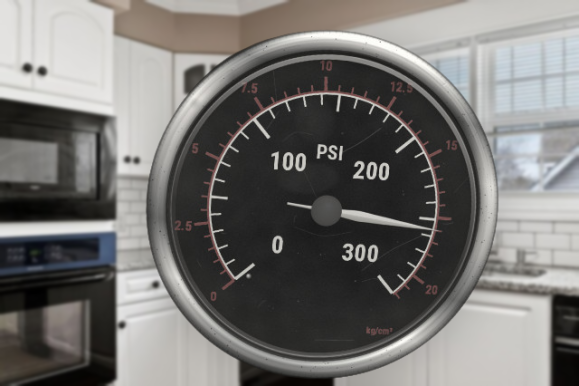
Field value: **255** psi
